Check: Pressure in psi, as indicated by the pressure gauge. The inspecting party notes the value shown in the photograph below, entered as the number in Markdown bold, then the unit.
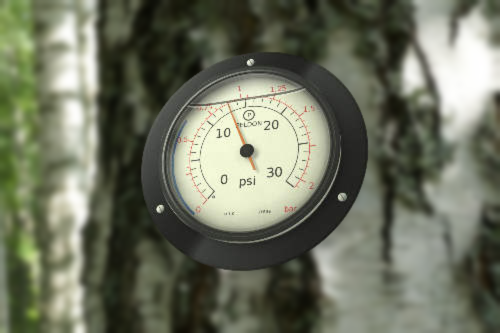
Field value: **13** psi
